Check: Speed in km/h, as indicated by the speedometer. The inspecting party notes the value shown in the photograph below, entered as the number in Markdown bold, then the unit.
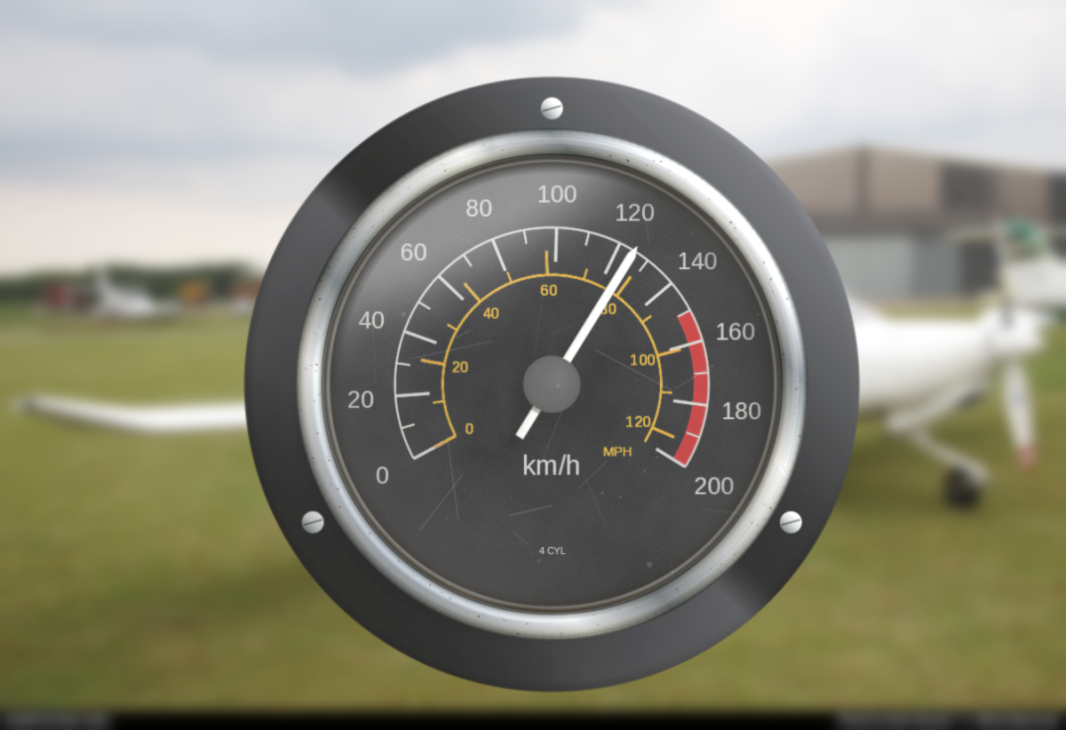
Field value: **125** km/h
